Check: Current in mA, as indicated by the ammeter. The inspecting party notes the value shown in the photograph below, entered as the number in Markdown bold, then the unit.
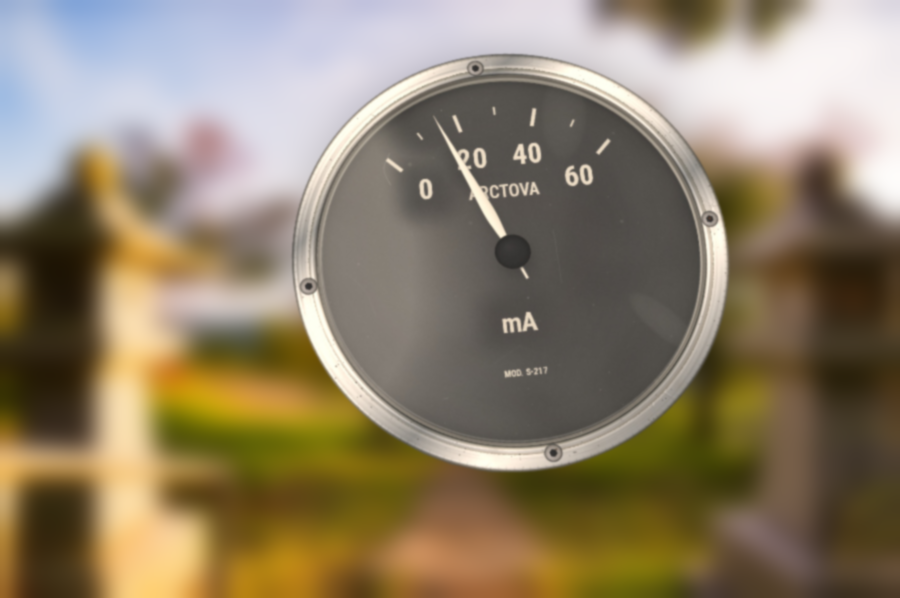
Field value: **15** mA
